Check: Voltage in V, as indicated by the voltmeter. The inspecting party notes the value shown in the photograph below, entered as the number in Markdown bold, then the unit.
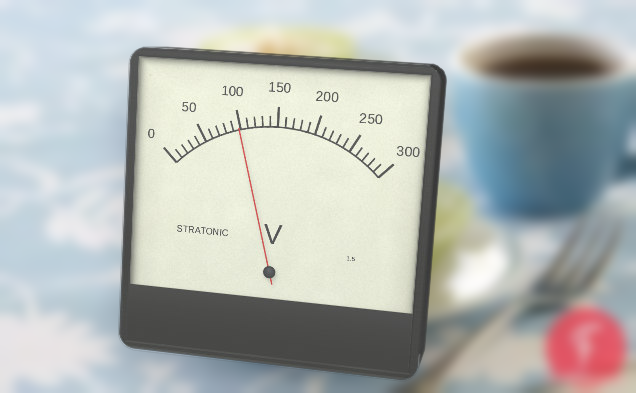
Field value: **100** V
